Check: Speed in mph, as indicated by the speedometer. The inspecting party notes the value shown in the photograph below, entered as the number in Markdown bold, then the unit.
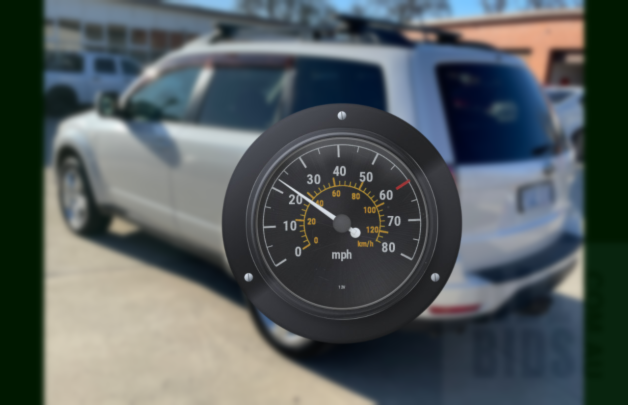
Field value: **22.5** mph
